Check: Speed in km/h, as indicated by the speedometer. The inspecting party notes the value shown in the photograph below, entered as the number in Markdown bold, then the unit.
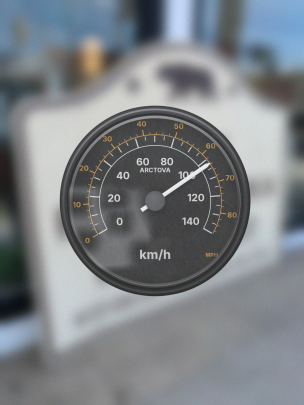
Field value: **102.5** km/h
